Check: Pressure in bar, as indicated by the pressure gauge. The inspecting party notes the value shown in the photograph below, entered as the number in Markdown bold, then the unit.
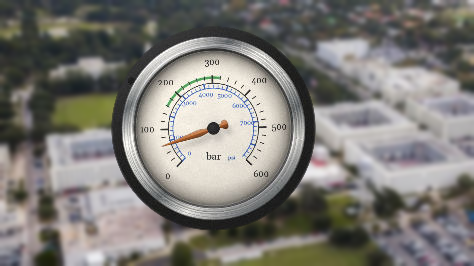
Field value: **60** bar
